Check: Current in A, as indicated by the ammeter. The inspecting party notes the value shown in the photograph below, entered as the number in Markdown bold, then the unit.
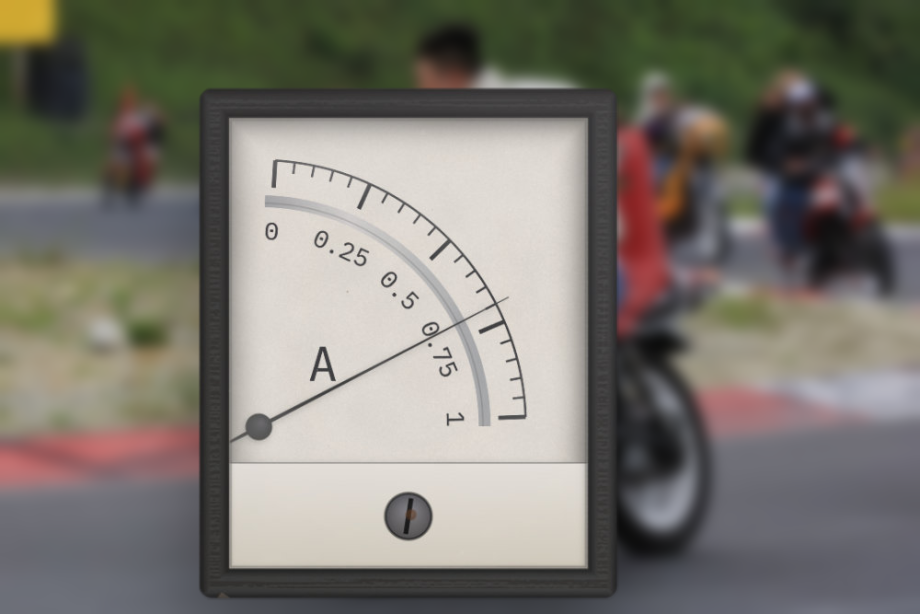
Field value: **0.7** A
